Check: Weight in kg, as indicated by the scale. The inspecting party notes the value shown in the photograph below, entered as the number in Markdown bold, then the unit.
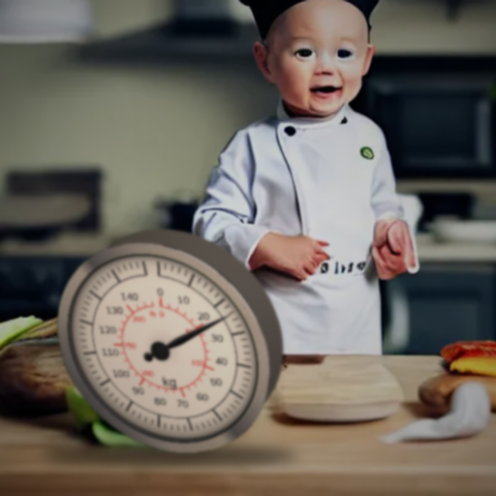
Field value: **24** kg
